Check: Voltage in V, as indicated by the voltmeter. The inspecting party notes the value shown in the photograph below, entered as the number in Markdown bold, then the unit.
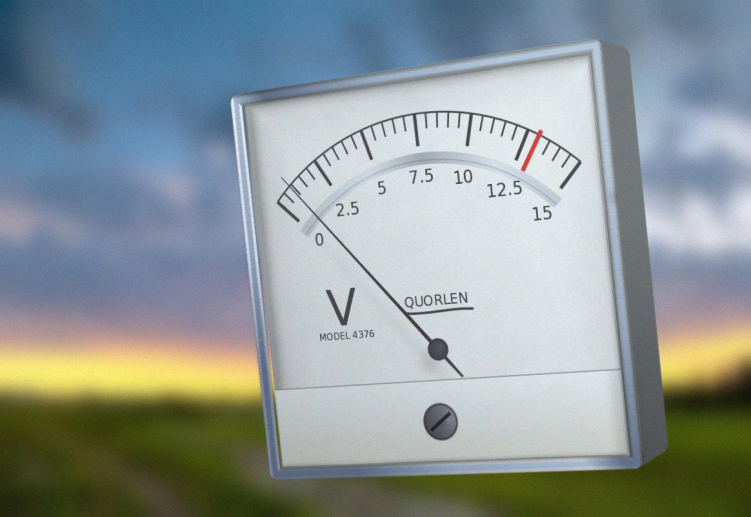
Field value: **1** V
